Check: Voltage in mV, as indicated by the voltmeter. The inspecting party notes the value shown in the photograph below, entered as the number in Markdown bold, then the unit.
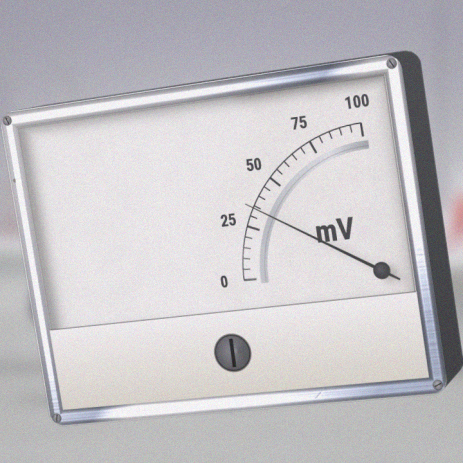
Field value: **35** mV
